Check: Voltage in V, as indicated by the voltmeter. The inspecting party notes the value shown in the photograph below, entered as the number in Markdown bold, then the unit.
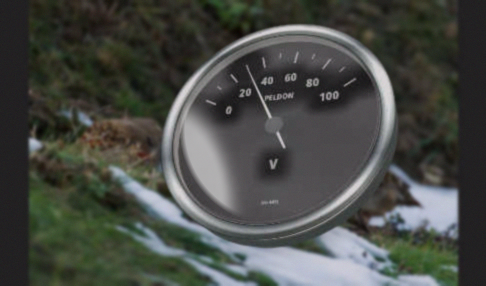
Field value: **30** V
